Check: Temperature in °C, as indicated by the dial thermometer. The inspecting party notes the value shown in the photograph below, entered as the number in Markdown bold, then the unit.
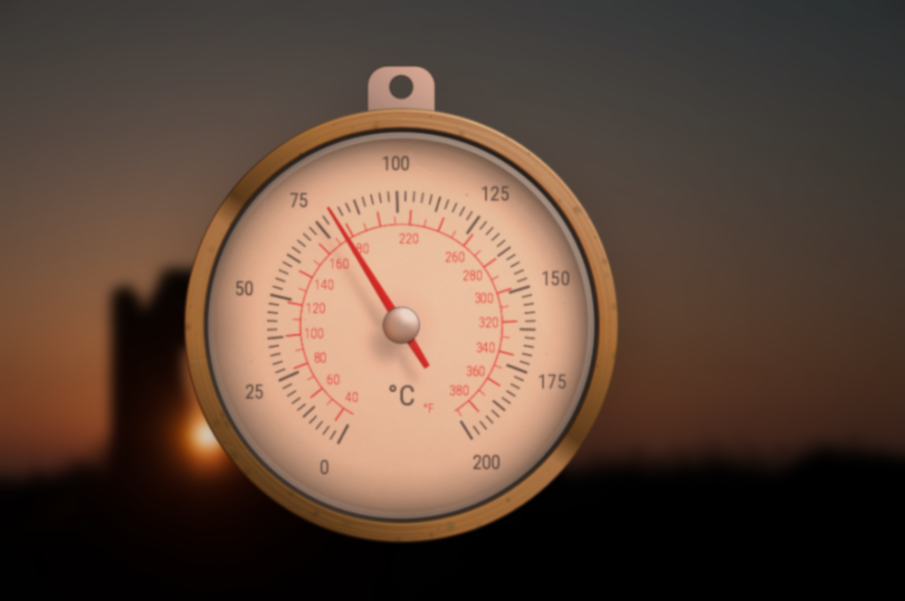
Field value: **80** °C
